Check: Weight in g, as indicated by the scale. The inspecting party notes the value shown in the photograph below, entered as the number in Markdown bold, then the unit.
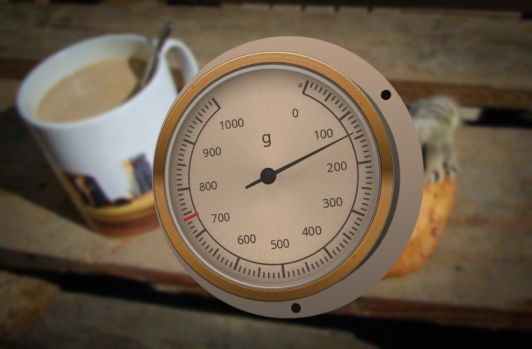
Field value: **140** g
